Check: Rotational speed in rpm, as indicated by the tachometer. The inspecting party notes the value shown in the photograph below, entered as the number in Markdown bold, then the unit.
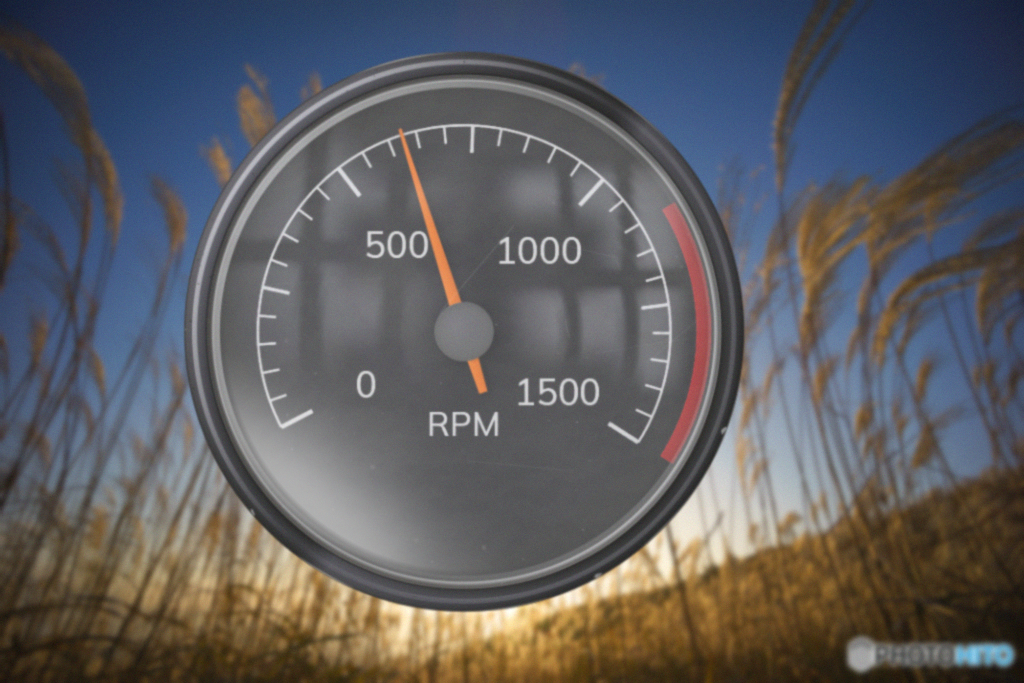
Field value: **625** rpm
